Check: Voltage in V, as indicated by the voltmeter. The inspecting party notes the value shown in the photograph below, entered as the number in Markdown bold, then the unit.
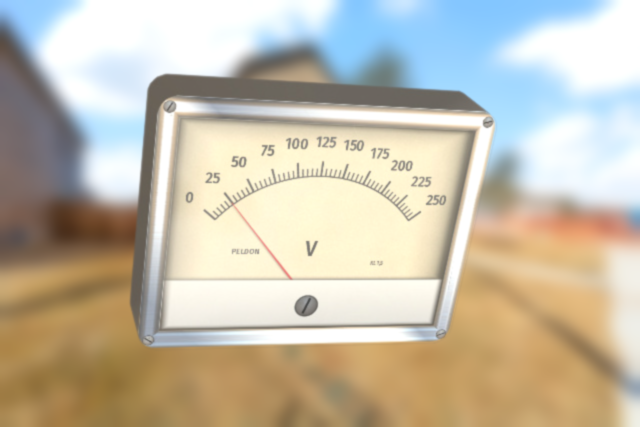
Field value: **25** V
